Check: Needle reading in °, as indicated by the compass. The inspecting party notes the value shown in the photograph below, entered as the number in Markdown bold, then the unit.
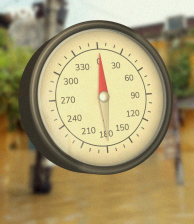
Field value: **0** °
